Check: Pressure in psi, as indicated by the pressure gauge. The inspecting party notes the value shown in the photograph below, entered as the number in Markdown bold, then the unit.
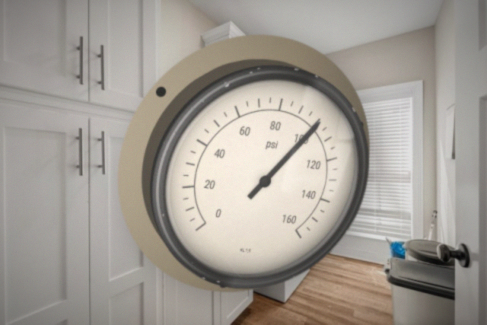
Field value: **100** psi
